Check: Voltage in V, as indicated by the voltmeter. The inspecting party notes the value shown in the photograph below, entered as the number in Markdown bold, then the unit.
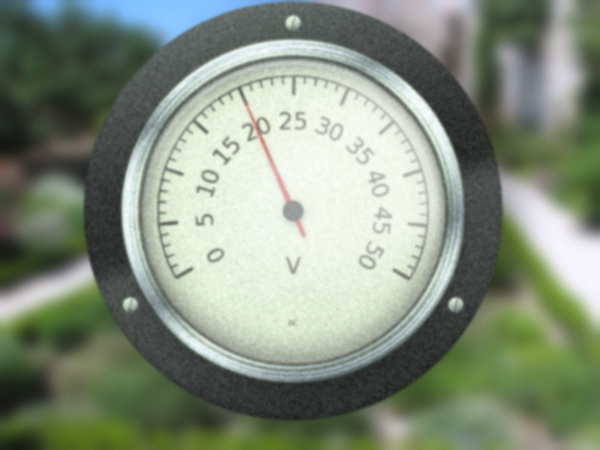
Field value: **20** V
